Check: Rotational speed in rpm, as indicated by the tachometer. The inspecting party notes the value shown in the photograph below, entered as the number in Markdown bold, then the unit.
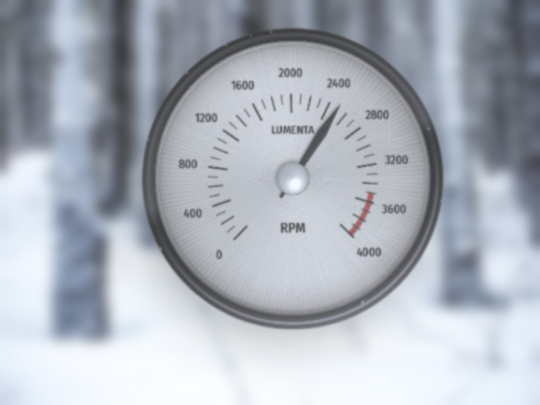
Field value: **2500** rpm
